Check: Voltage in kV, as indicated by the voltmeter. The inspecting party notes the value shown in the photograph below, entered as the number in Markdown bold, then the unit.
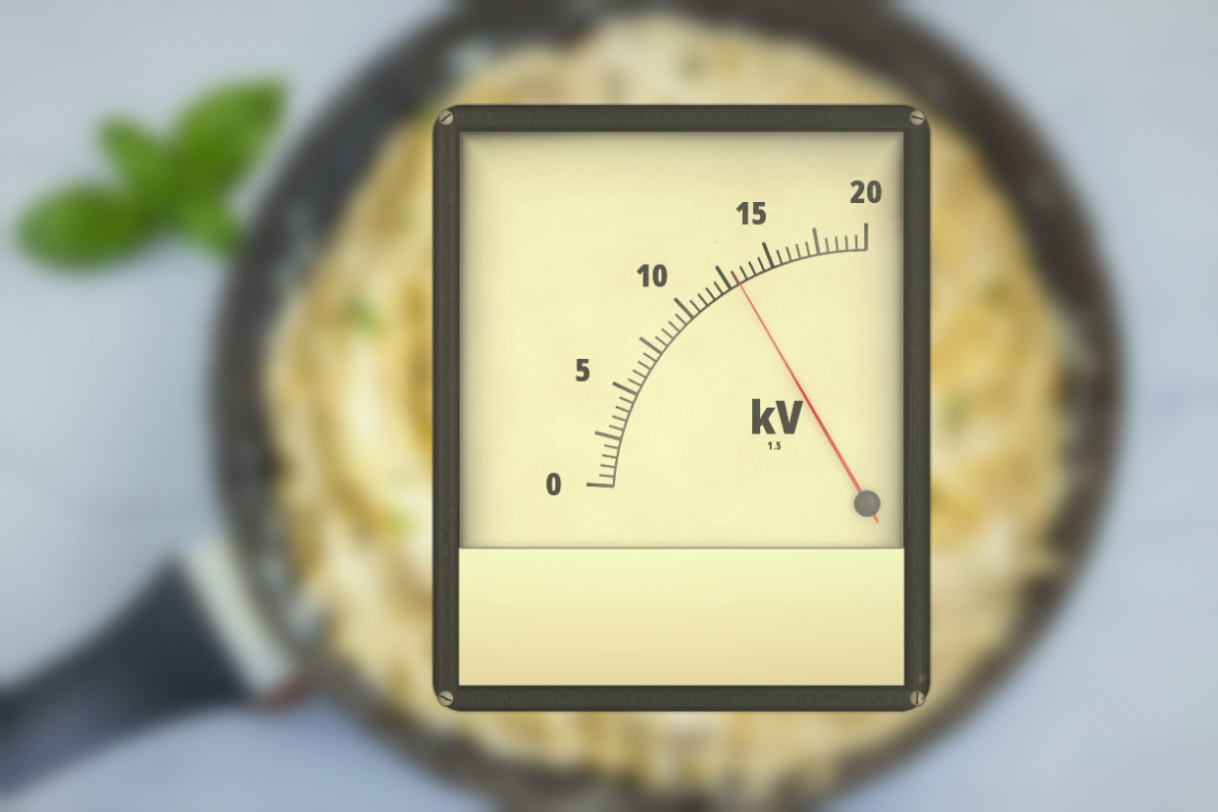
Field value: **13** kV
